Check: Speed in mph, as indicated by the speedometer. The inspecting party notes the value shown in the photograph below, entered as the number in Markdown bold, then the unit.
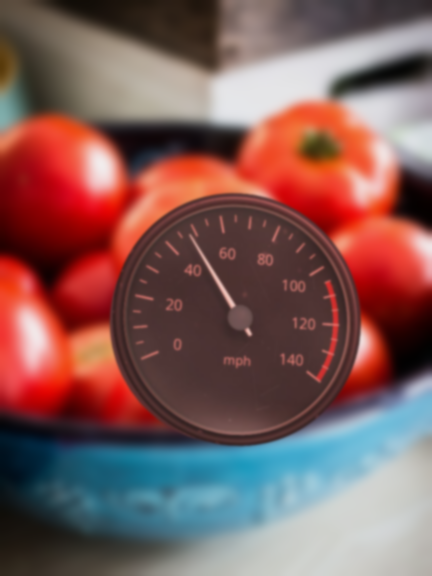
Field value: **47.5** mph
